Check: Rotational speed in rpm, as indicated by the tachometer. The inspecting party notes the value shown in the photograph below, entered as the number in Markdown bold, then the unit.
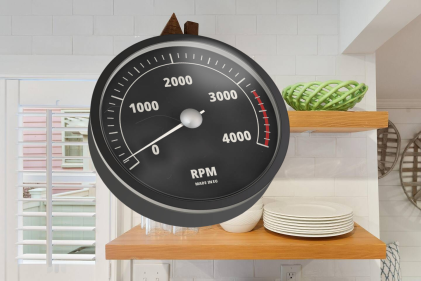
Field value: **100** rpm
